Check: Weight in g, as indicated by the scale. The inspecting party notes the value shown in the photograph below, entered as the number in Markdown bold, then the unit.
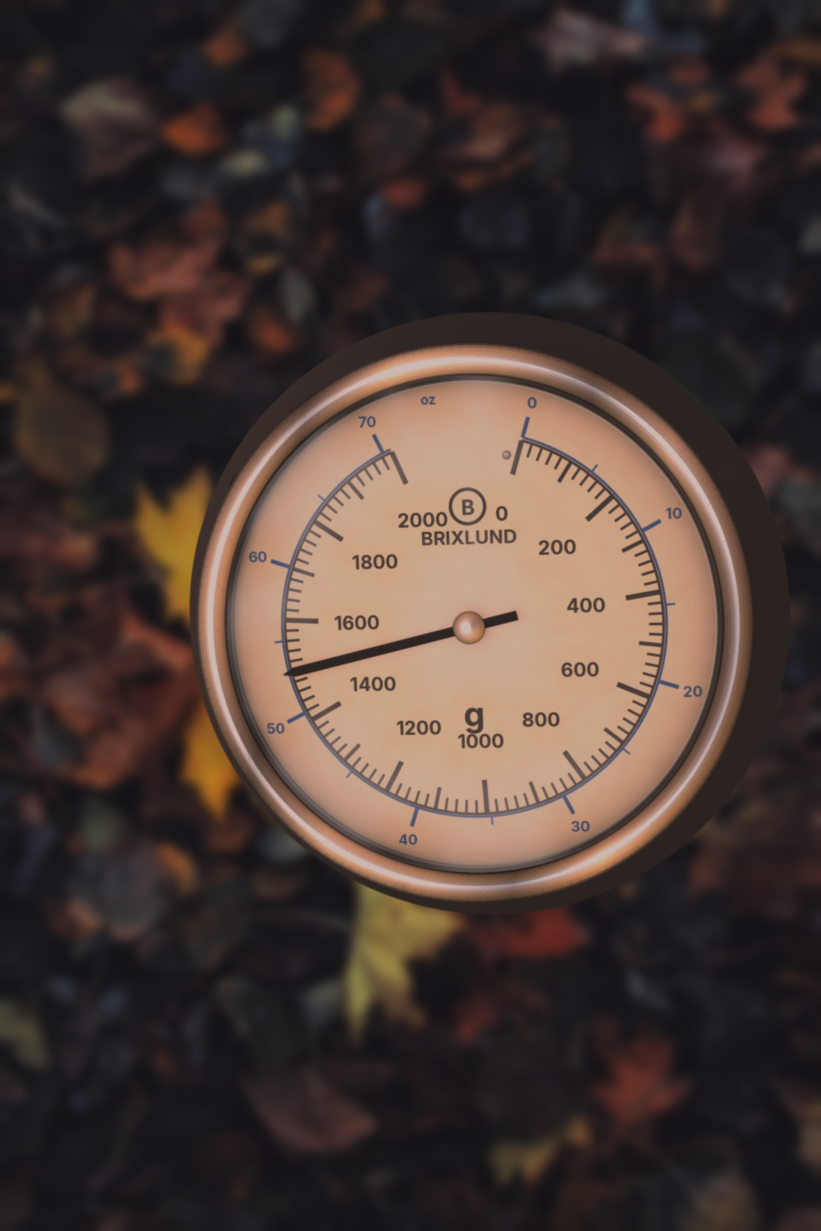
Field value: **1500** g
